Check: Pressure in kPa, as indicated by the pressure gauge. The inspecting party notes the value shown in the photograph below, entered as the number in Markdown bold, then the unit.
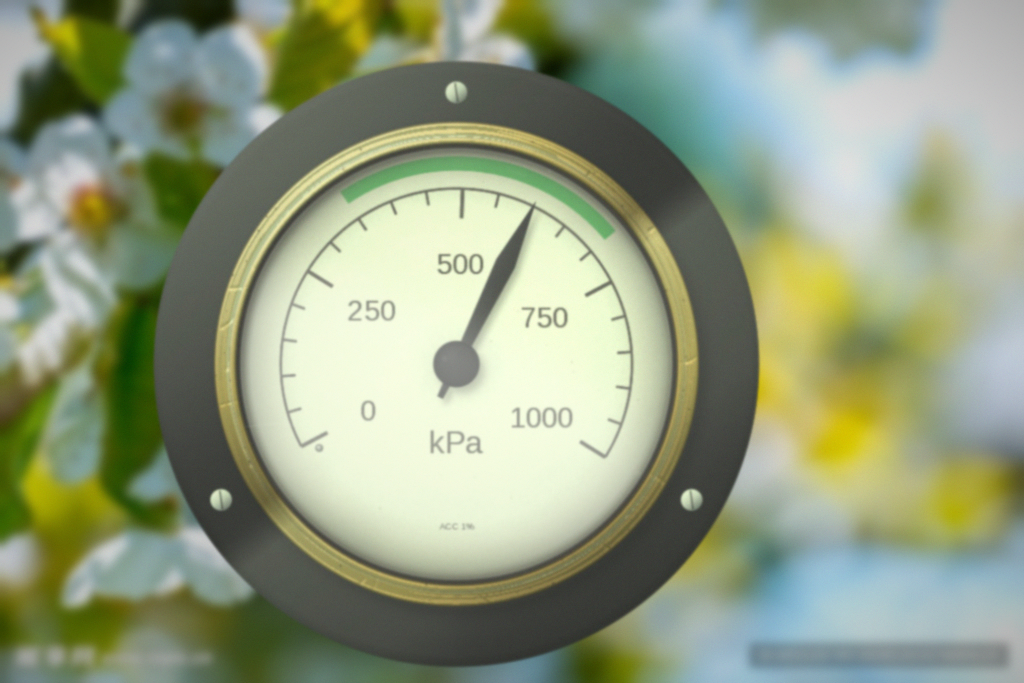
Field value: **600** kPa
